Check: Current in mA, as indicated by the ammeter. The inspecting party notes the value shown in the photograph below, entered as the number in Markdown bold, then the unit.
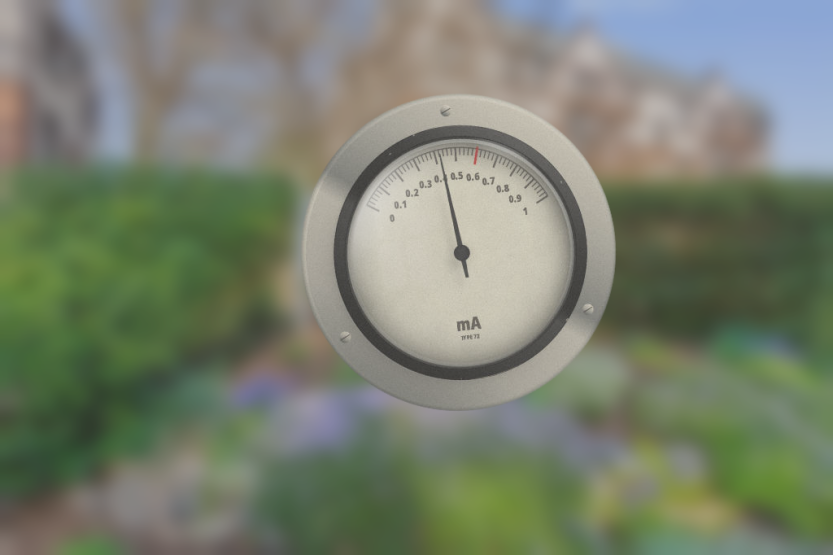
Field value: **0.42** mA
